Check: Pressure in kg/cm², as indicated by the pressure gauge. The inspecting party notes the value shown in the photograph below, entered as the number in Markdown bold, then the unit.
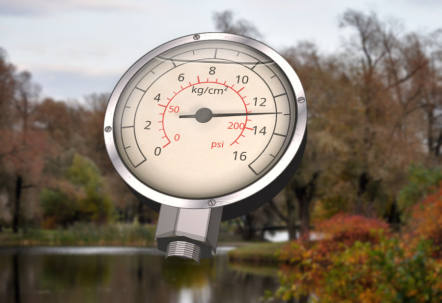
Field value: **13** kg/cm²
